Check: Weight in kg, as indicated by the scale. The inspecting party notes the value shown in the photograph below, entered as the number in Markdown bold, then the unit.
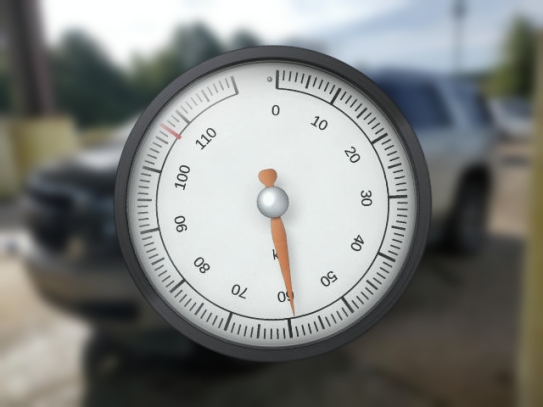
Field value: **59** kg
